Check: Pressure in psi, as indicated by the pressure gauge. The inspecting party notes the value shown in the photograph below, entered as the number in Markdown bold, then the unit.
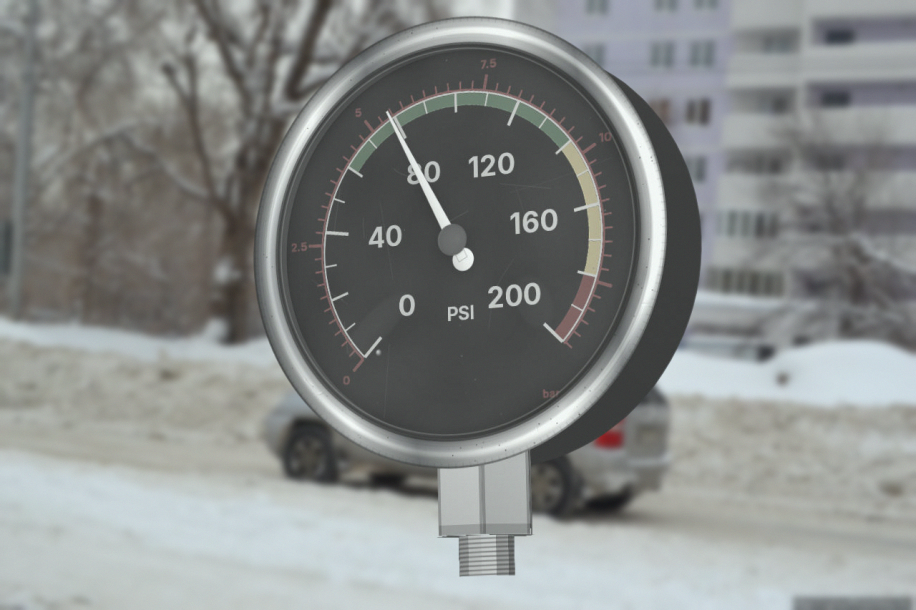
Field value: **80** psi
